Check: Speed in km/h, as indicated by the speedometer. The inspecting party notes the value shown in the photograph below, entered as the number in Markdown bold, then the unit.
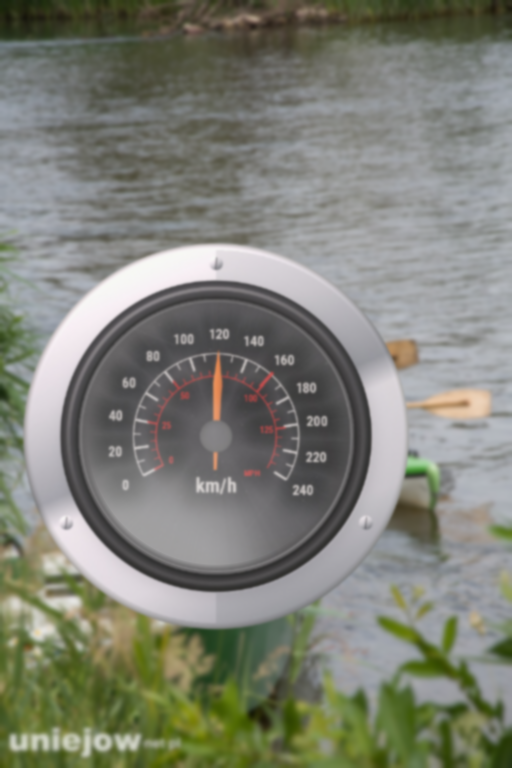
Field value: **120** km/h
